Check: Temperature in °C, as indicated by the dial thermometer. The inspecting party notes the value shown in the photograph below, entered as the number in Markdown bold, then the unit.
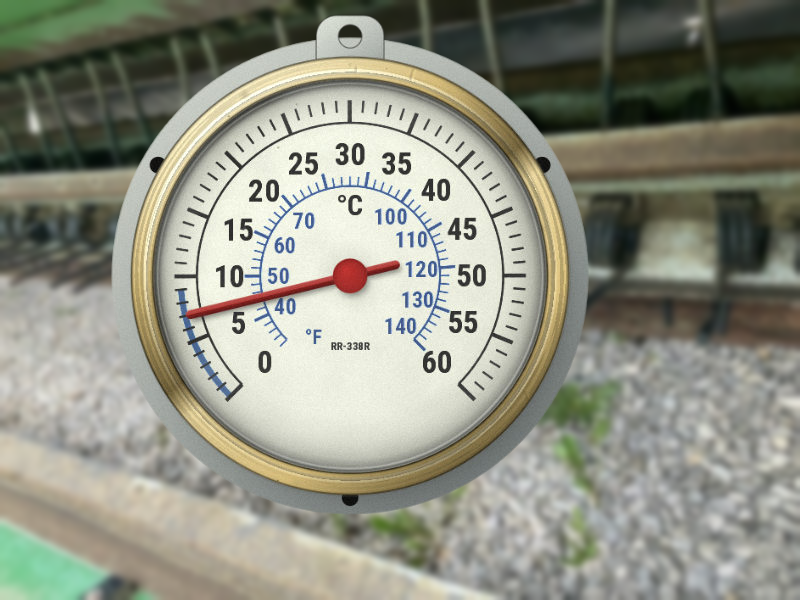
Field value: **7** °C
